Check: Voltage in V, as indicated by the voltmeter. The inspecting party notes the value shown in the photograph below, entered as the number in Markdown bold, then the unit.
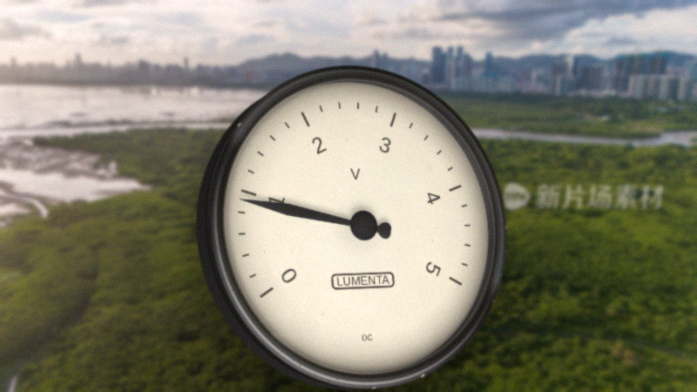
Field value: **0.9** V
